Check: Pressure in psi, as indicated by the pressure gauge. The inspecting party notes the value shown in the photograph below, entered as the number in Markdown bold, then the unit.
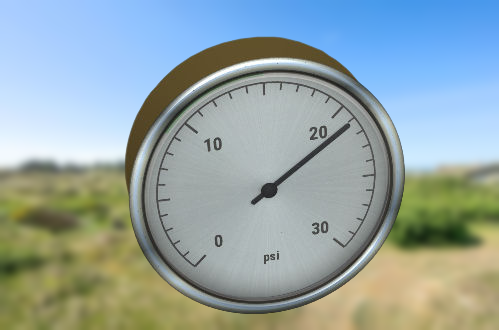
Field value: **21** psi
